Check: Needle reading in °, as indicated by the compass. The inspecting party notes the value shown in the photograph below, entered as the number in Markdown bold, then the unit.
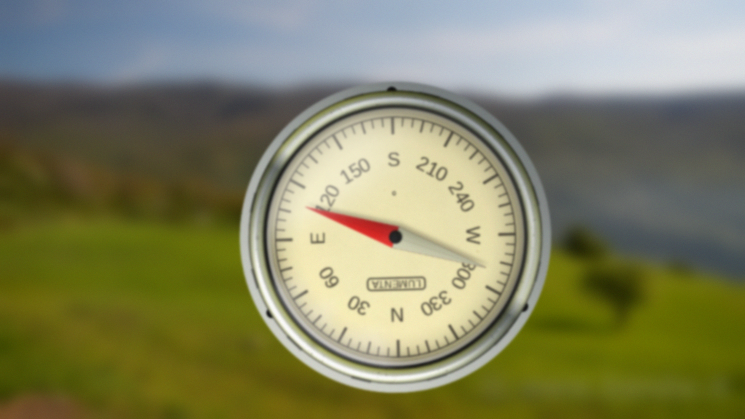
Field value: **110** °
